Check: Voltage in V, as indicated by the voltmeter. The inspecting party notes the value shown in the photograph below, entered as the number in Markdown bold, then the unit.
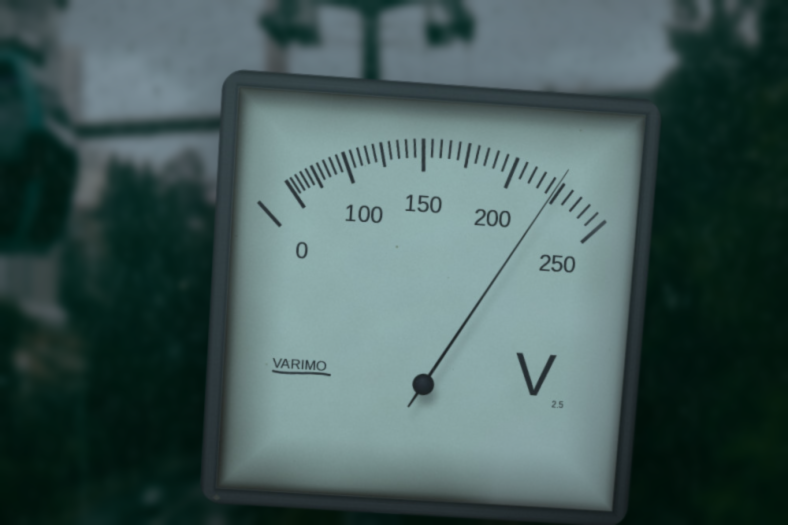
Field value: **222.5** V
